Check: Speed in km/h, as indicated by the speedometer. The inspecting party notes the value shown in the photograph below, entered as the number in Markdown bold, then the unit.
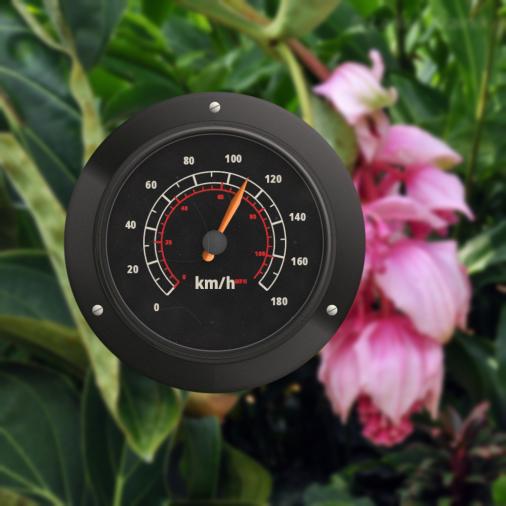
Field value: **110** km/h
